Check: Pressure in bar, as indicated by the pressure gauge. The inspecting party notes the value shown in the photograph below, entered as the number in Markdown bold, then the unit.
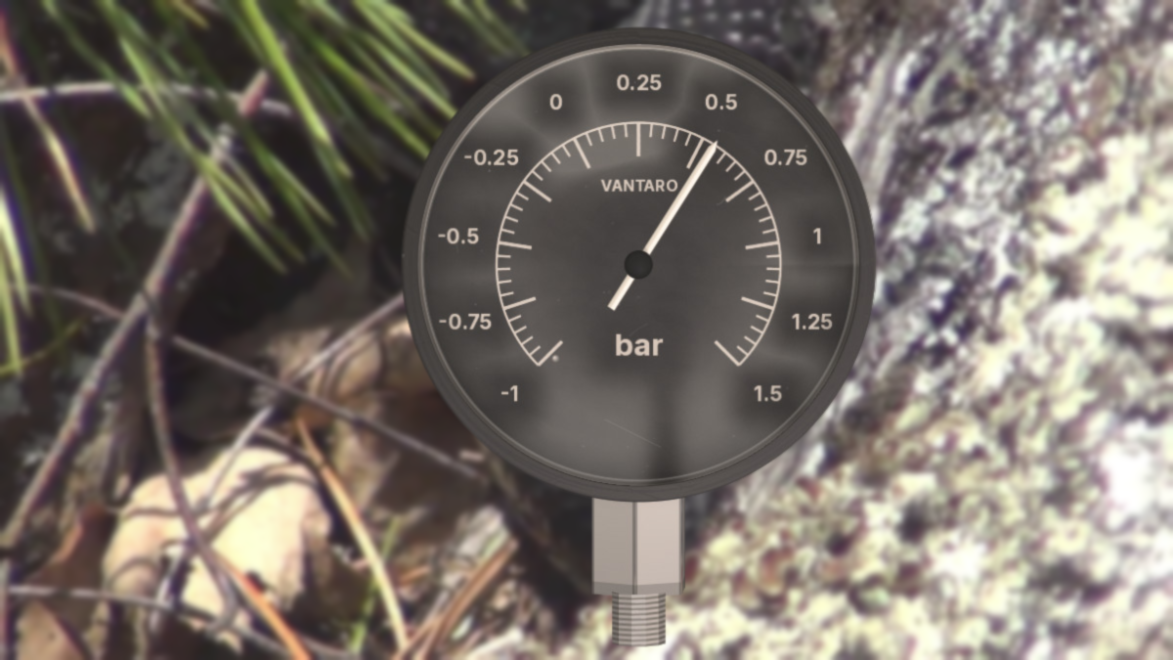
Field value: **0.55** bar
